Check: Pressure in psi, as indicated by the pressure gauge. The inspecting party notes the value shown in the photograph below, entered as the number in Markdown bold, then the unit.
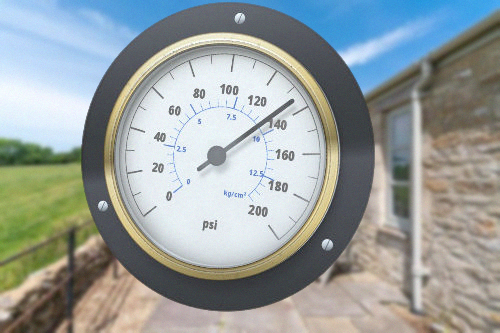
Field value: **135** psi
